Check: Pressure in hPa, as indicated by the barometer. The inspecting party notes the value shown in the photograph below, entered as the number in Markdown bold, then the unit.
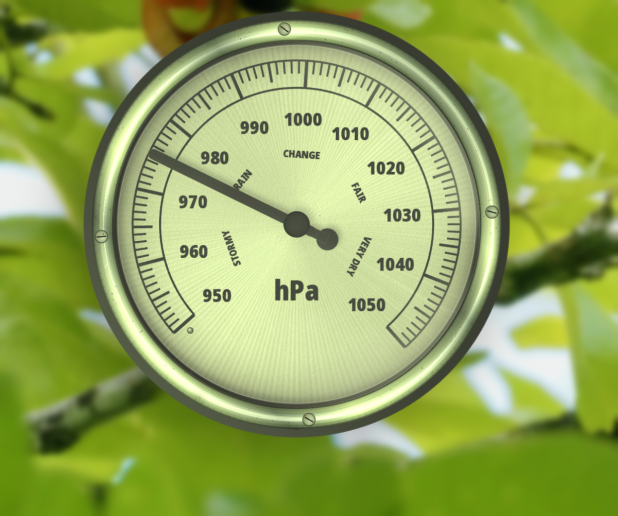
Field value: **975** hPa
